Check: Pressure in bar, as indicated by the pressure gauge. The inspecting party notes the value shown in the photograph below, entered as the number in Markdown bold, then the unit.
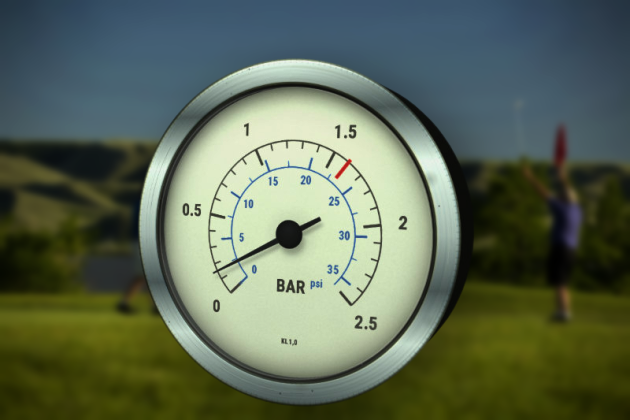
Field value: **0.15** bar
